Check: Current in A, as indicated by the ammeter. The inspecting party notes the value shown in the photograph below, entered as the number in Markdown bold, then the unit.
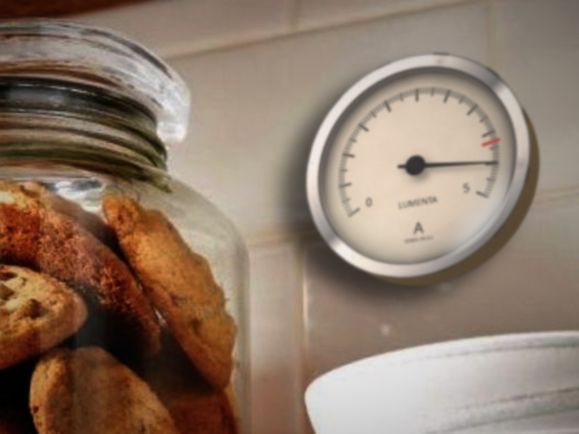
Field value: **4.5** A
